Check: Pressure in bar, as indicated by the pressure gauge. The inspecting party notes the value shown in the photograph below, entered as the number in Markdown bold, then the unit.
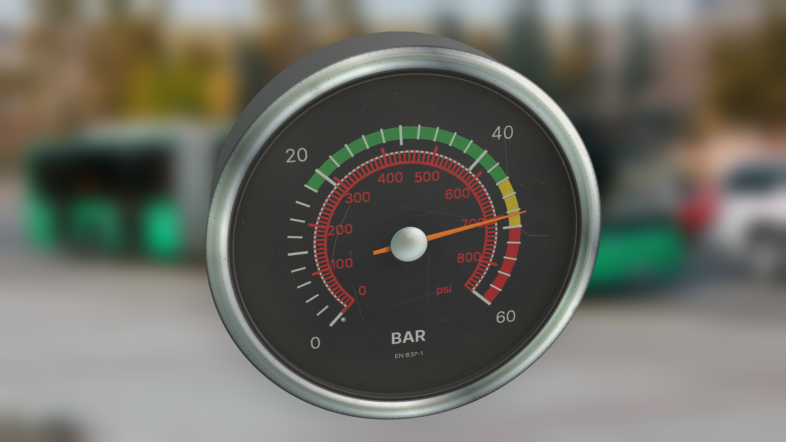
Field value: **48** bar
